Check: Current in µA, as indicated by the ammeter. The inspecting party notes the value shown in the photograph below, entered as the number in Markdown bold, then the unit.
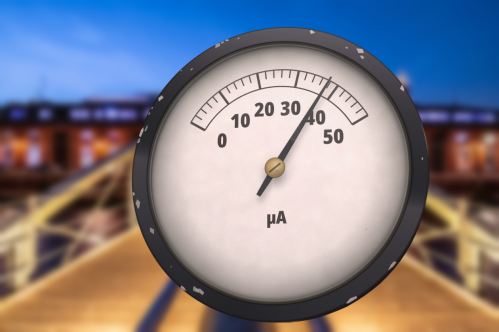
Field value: **38** µA
